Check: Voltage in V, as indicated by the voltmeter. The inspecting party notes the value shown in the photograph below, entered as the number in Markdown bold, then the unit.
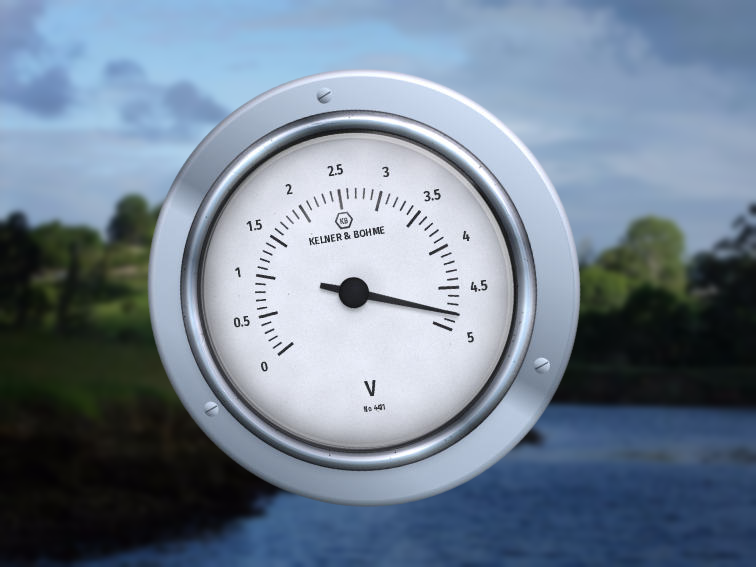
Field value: **4.8** V
